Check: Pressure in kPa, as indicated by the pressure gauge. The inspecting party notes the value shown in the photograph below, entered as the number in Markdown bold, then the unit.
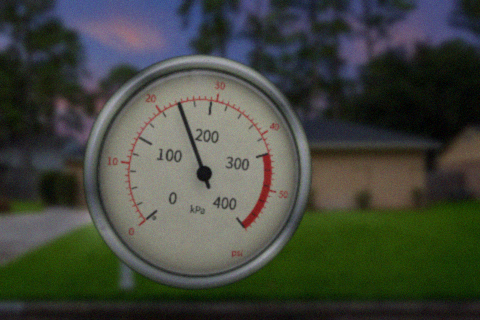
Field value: **160** kPa
